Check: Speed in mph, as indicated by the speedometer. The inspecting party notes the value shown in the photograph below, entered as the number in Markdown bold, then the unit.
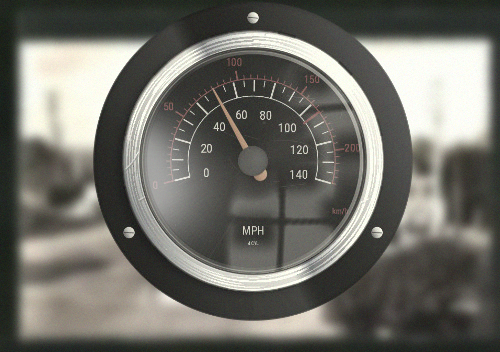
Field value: **50** mph
